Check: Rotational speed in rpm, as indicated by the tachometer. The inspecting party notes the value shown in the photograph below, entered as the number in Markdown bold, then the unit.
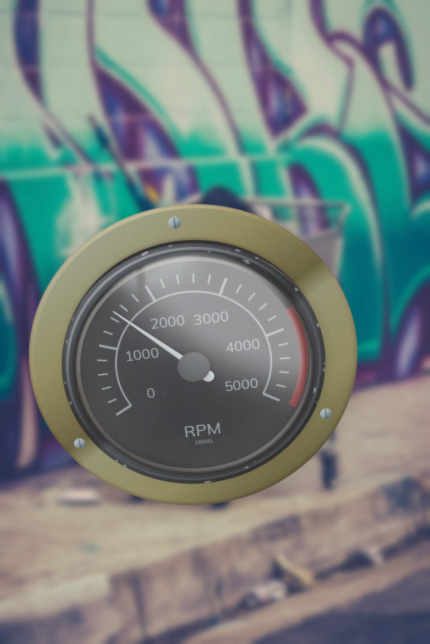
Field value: **1500** rpm
